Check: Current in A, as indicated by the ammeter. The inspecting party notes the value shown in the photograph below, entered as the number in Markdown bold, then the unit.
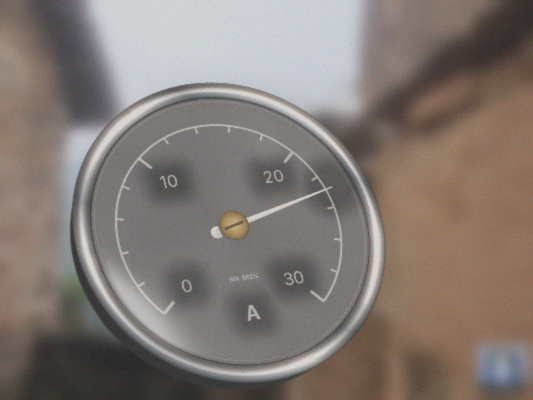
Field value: **23** A
